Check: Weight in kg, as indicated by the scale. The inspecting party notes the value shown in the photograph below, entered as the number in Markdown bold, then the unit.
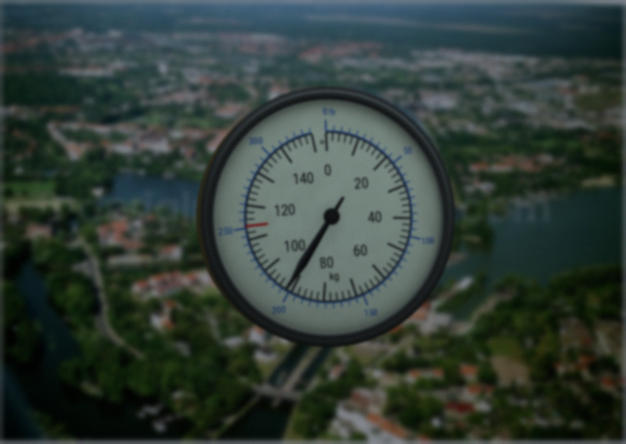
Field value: **92** kg
